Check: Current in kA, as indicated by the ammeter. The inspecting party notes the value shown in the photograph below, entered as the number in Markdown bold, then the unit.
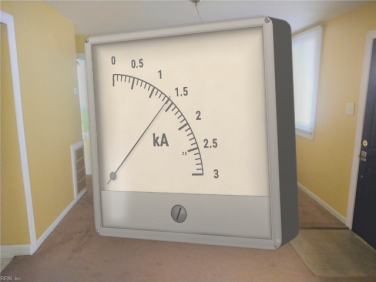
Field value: **1.4** kA
